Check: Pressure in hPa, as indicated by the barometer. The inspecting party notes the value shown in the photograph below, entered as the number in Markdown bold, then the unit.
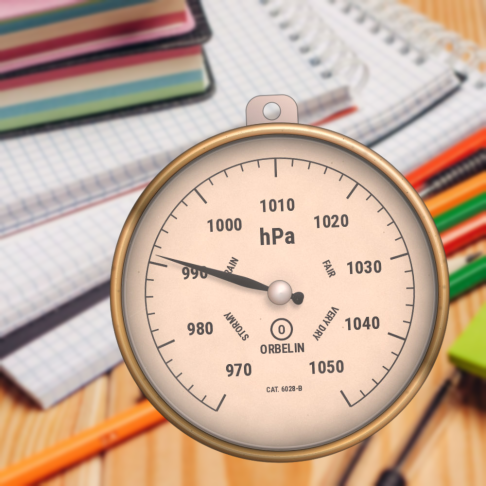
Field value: **991** hPa
